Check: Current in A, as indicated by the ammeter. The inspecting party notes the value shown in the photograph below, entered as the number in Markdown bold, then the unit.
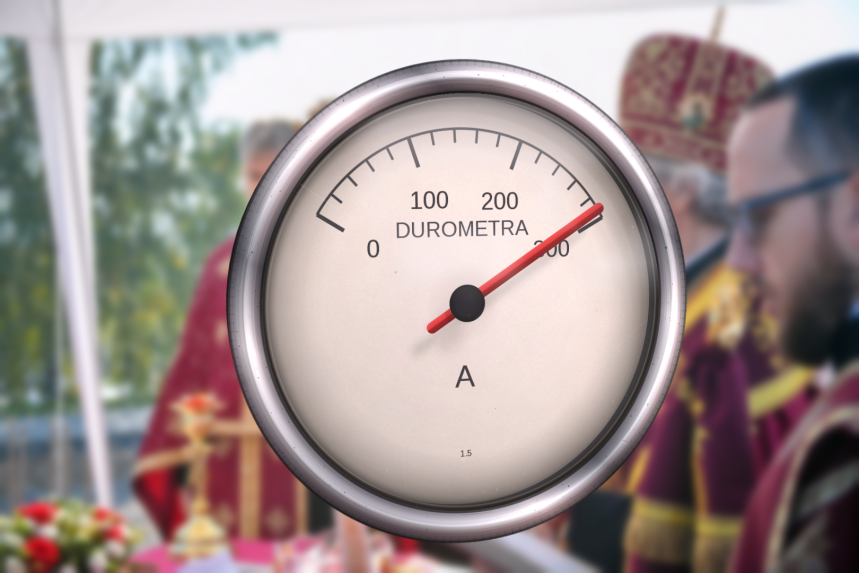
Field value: **290** A
